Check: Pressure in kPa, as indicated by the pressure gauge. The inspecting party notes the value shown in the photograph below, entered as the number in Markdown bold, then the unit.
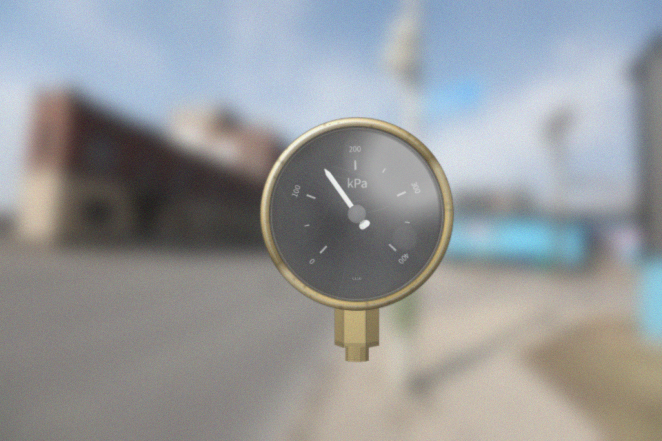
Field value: **150** kPa
